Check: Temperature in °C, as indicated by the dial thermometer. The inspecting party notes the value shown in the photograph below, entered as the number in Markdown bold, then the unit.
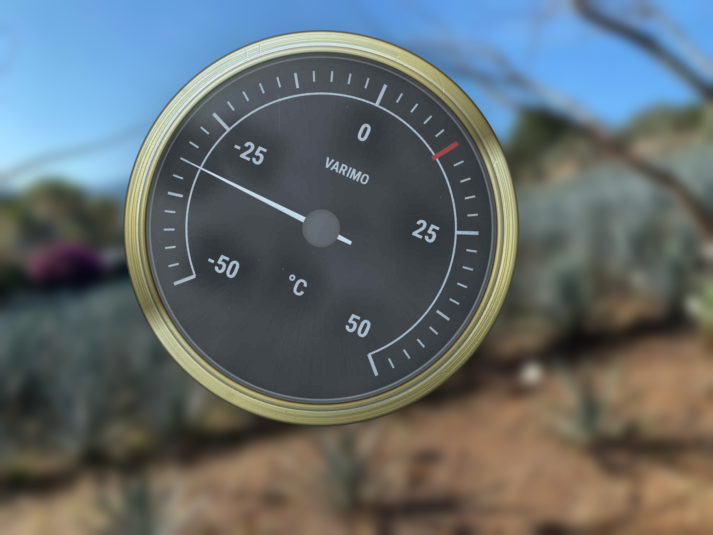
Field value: **-32.5** °C
